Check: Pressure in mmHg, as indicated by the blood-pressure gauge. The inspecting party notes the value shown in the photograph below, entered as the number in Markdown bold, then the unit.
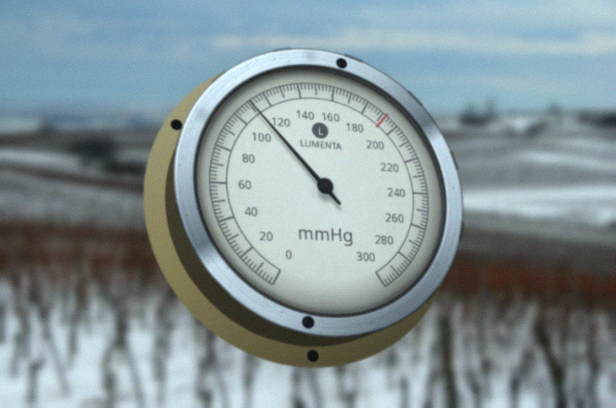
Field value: **110** mmHg
